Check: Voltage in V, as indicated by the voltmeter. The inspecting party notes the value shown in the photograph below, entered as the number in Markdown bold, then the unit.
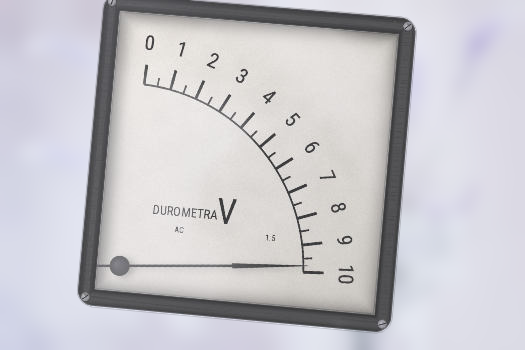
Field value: **9.75** V
